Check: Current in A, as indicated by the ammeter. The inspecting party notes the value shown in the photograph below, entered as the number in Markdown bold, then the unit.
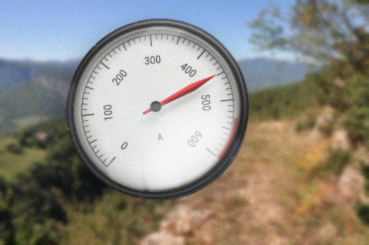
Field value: **450** A
